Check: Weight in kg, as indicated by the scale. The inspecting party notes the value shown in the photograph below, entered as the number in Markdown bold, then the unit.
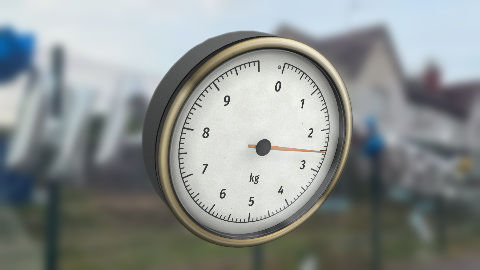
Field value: **2.5** kg
